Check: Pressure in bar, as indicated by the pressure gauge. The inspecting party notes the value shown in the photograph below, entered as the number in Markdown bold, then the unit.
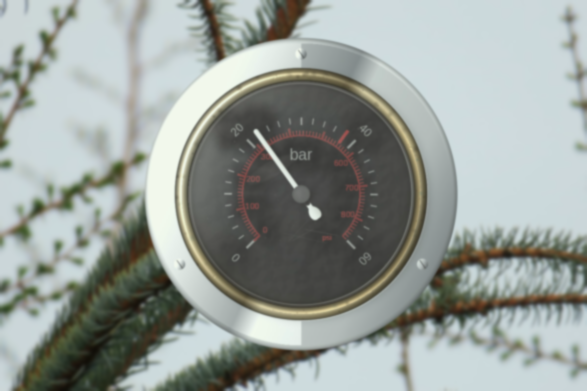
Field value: **22** bar
